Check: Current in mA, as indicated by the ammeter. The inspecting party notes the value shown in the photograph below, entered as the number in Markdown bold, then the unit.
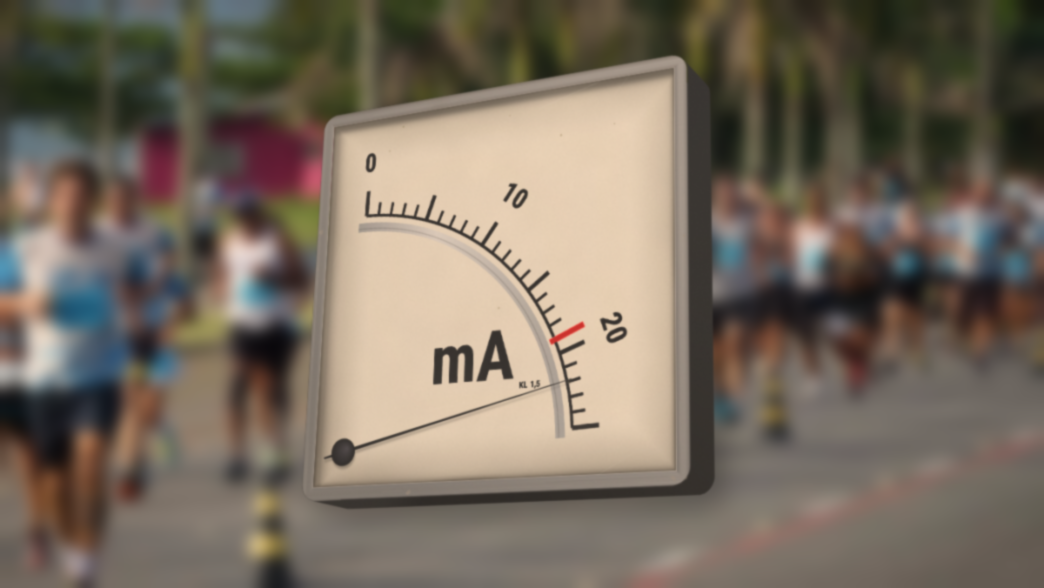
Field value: **22** mA
